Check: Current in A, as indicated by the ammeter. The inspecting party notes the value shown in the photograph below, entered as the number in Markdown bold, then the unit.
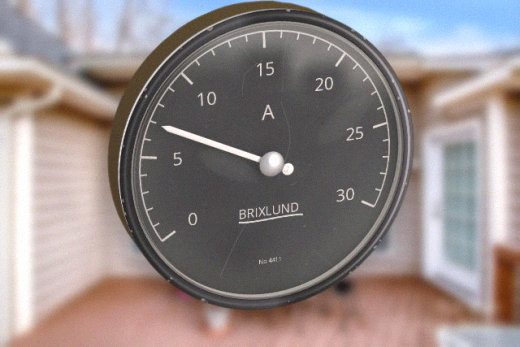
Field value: **7** A
